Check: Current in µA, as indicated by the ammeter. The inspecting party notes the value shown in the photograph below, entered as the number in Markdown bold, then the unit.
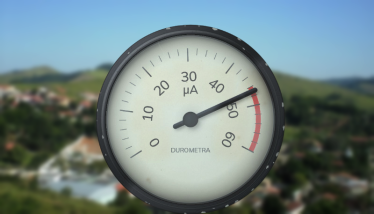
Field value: **47** µA
